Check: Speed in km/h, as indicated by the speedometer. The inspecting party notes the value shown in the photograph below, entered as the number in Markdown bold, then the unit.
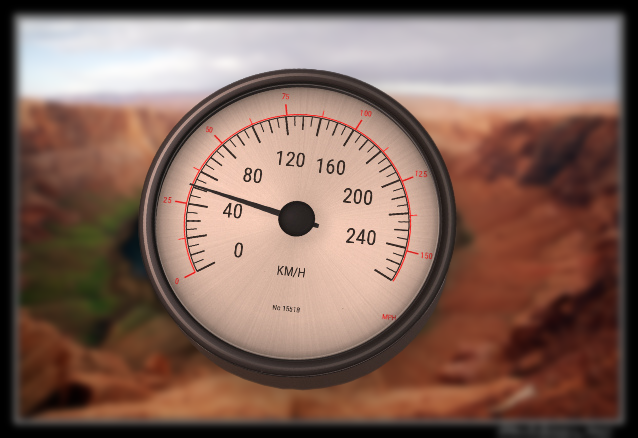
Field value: **50** km/h
